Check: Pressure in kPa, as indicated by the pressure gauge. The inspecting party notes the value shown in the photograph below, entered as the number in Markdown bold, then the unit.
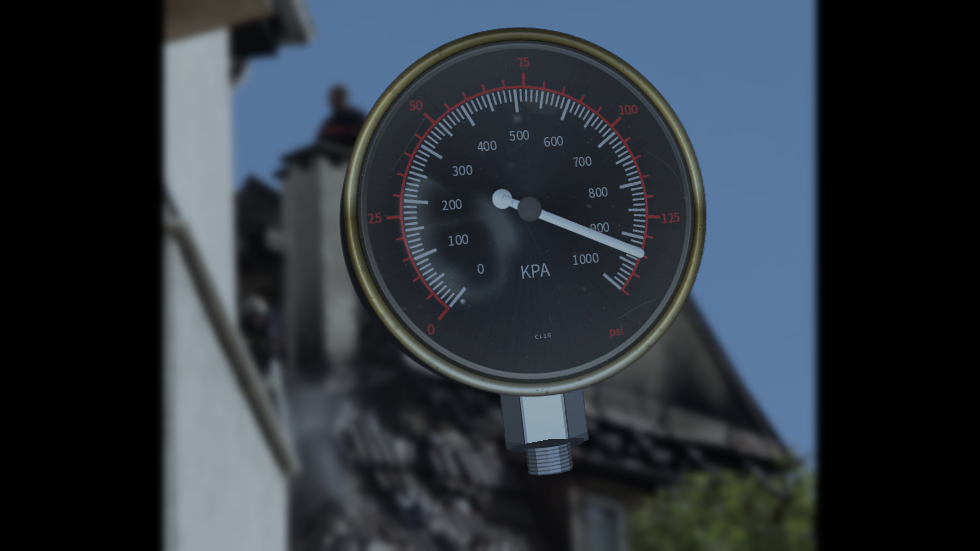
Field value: **930** kPa
